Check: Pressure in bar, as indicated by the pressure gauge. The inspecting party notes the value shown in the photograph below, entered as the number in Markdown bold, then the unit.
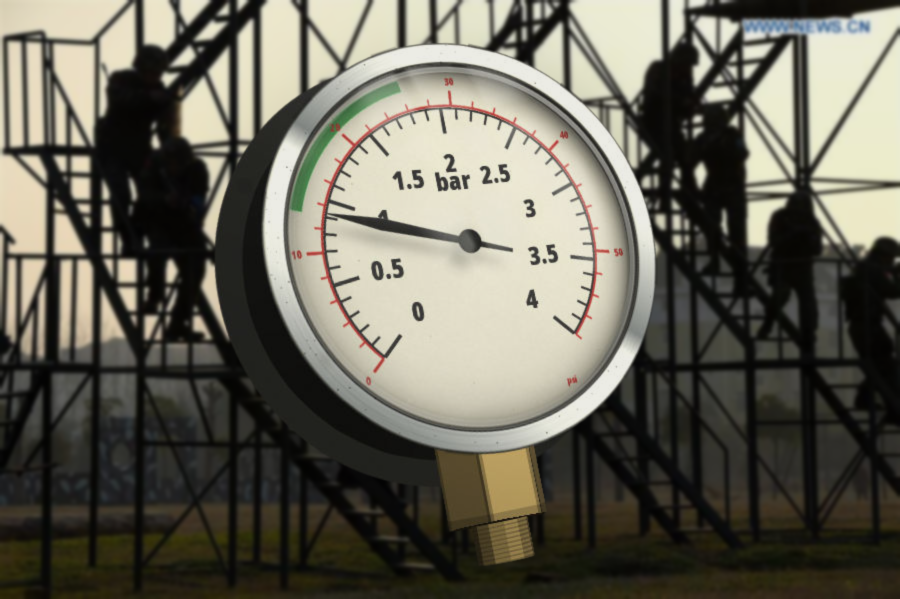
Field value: **0.9** bar
